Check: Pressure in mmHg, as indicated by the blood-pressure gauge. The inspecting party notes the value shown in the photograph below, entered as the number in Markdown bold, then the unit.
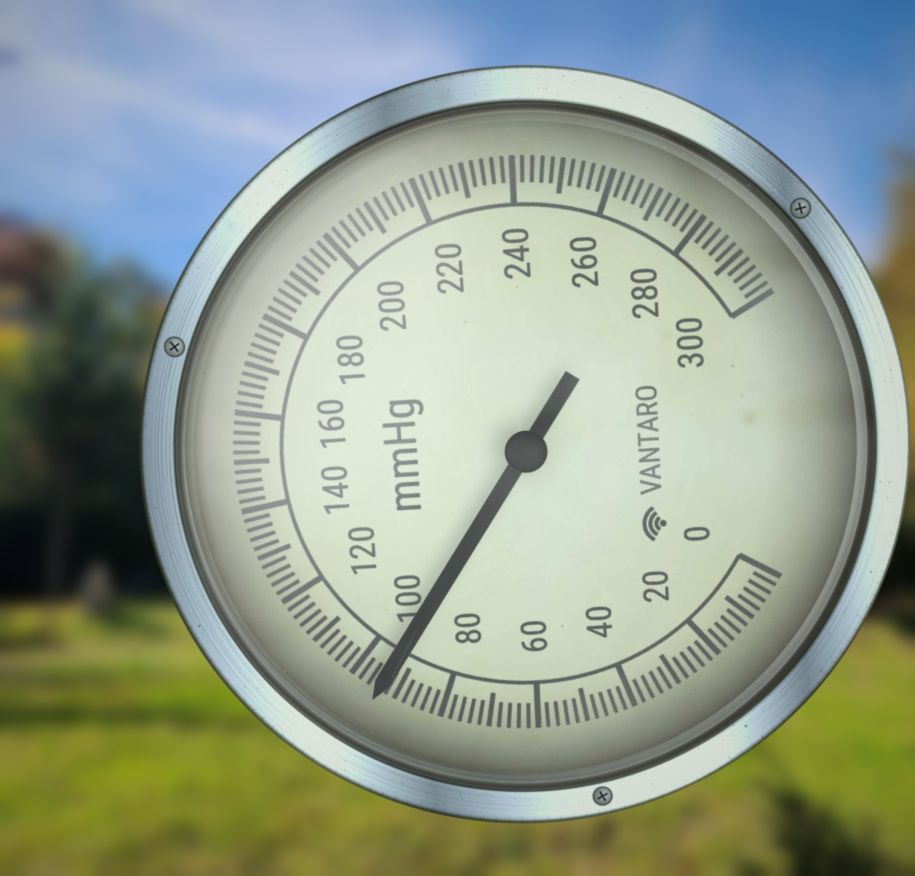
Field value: **94** mmHg
